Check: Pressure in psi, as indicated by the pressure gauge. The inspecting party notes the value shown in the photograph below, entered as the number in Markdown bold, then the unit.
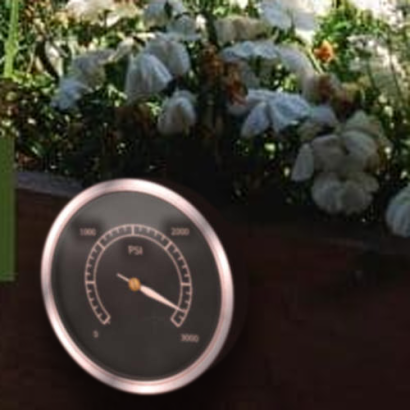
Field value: **2800** psi
